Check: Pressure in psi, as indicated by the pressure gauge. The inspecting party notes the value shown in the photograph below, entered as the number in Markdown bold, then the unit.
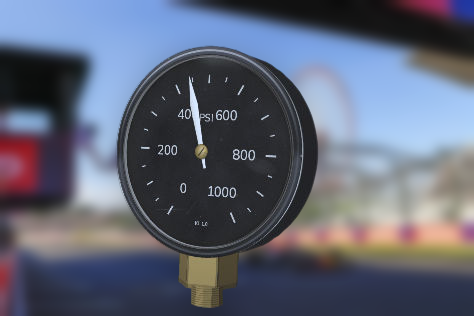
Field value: **450** psi
